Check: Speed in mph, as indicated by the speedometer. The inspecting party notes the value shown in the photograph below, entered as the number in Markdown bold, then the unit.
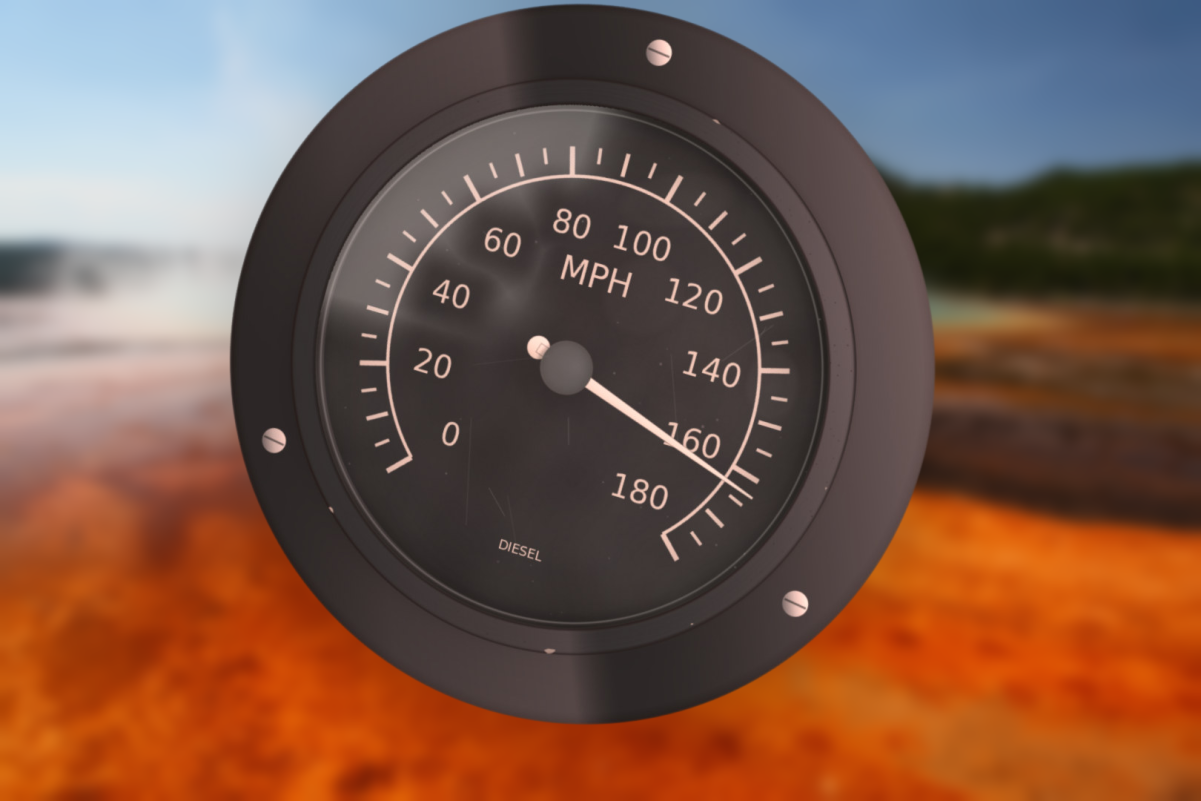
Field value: **162.5** mph
